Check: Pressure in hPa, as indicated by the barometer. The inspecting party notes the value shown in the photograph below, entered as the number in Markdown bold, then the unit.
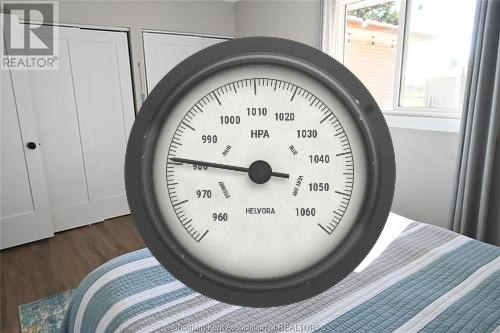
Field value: **981** hPa
